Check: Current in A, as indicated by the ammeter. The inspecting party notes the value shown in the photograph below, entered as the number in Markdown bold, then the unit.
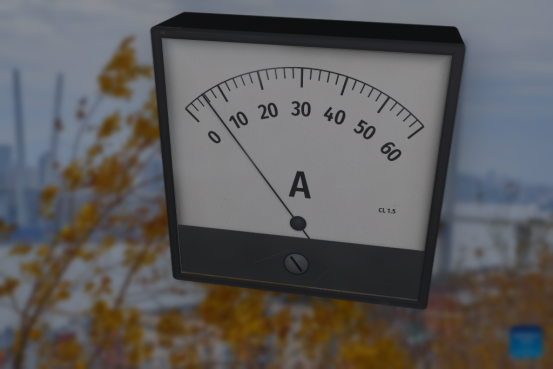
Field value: **6** A
